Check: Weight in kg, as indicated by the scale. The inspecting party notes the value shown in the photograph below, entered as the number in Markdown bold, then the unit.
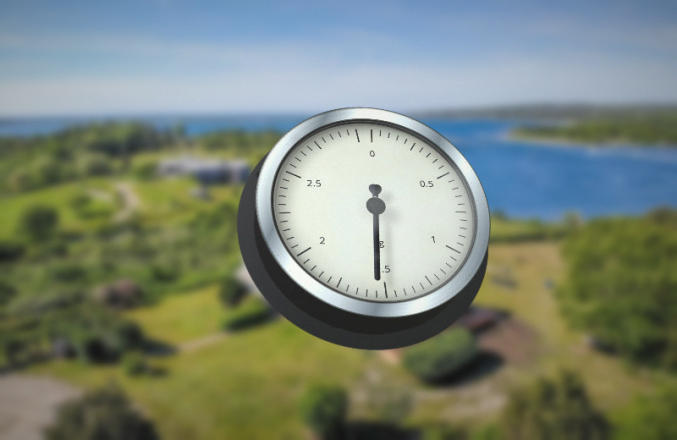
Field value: **1.55** kg
